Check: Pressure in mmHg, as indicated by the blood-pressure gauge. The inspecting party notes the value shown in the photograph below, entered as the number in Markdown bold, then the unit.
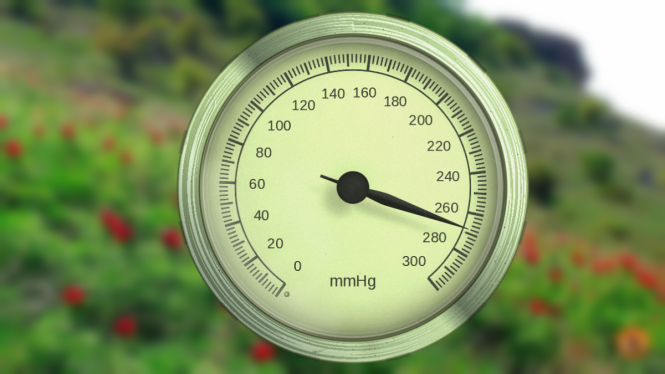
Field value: **268** mmHg
